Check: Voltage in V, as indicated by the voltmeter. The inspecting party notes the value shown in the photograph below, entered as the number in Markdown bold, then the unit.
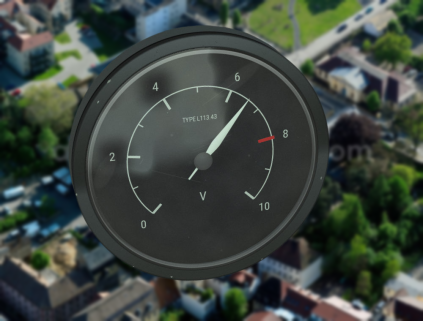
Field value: **6.5** V
